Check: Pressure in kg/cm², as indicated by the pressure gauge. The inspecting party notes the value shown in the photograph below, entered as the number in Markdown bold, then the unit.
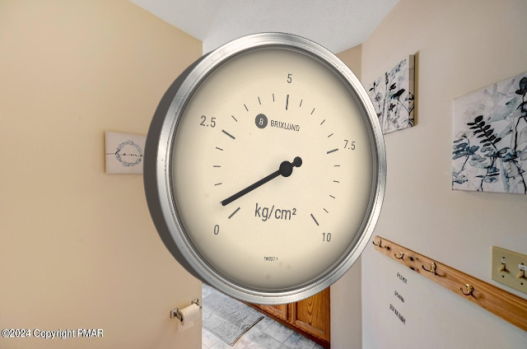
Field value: **0.5** kg/cm²
